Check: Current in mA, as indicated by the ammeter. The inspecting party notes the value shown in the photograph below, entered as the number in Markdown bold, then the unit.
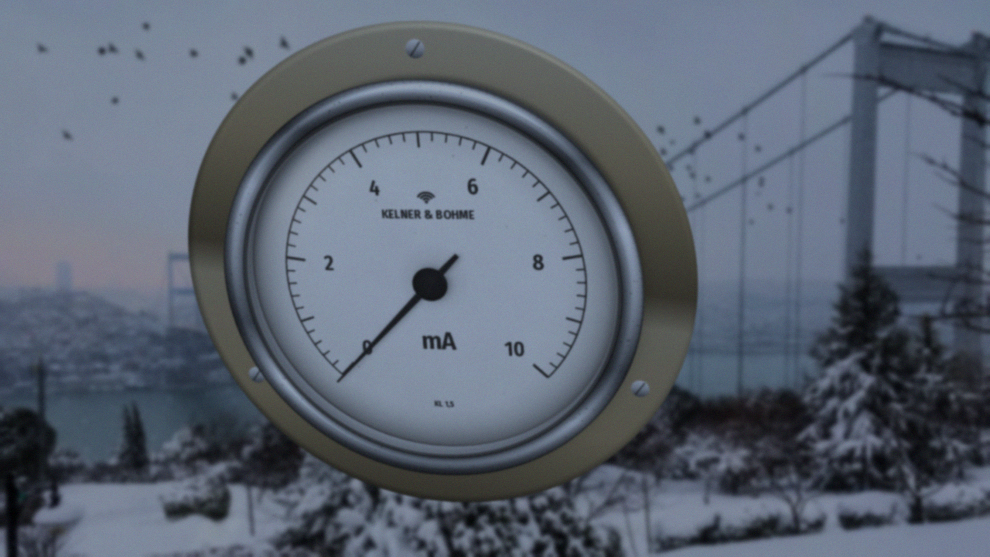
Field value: **0** mA
